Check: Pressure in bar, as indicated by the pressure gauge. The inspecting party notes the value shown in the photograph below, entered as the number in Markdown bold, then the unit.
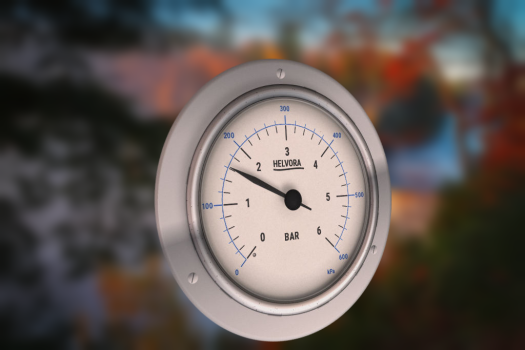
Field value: **1.6** bar
